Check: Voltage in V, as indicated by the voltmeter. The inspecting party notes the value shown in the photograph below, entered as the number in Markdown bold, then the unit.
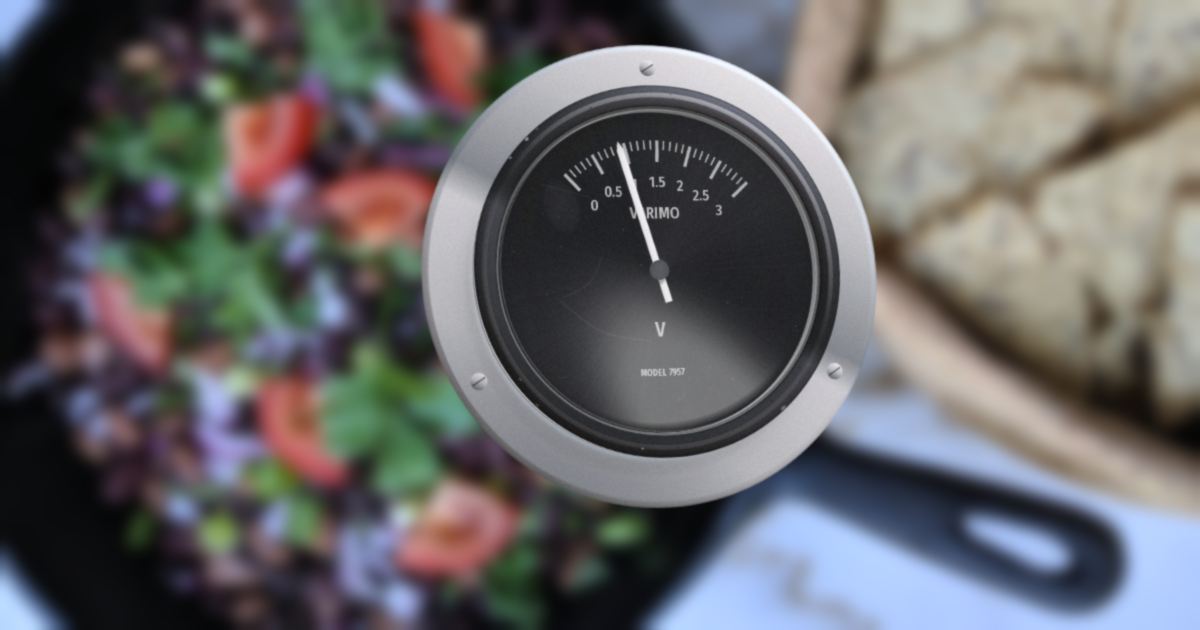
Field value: **0.9** V
